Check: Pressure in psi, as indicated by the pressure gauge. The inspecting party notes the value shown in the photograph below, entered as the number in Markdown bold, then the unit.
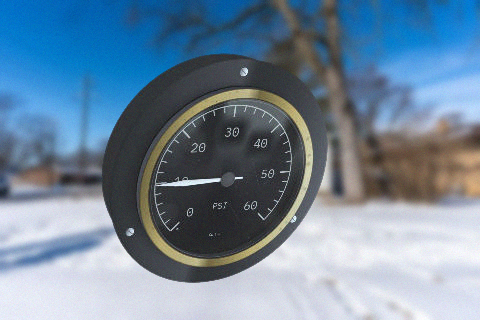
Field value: **10** psi
